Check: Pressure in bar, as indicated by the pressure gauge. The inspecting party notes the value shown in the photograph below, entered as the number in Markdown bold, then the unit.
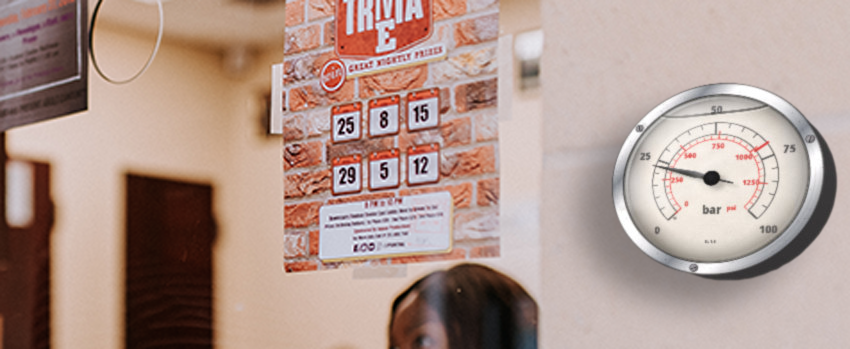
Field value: **22.5** bar
